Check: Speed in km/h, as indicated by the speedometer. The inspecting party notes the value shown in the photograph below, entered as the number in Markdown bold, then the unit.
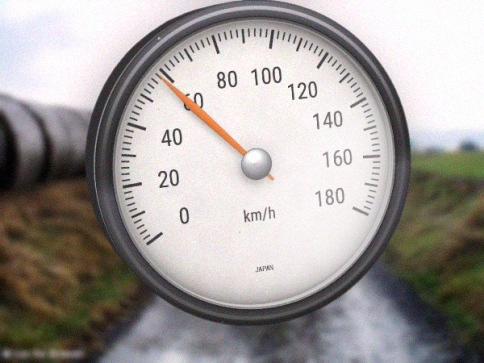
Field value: **58** km/h
